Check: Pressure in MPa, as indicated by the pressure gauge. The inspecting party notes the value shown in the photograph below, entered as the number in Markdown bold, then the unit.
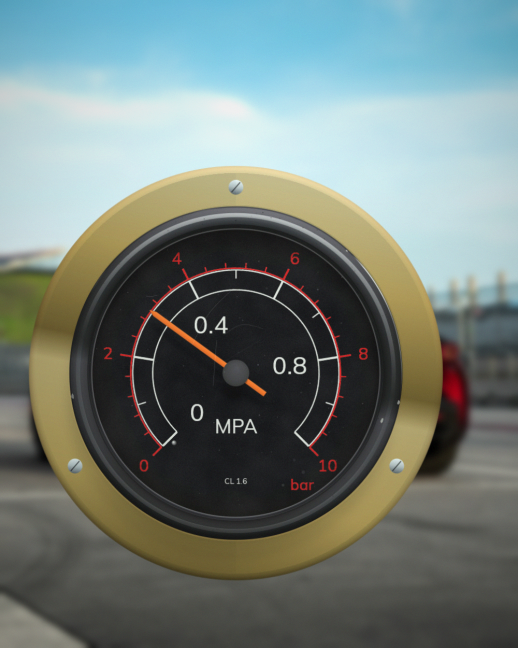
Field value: **0.3** MPa
